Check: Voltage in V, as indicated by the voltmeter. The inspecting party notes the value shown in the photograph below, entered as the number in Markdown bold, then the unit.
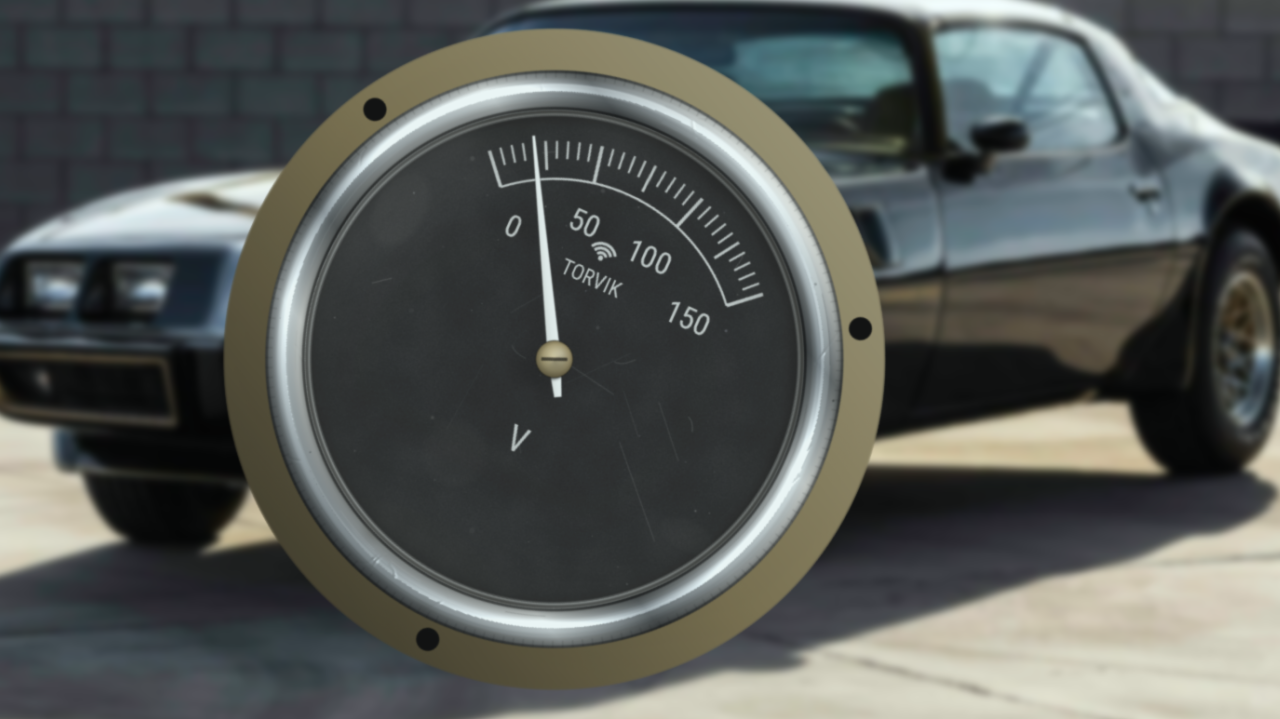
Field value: **20** V
